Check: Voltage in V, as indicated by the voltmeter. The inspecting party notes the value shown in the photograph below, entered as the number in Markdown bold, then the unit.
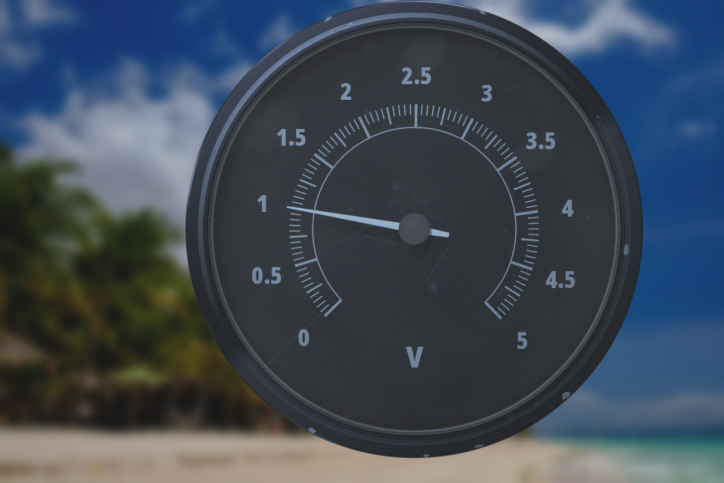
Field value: **1** V
